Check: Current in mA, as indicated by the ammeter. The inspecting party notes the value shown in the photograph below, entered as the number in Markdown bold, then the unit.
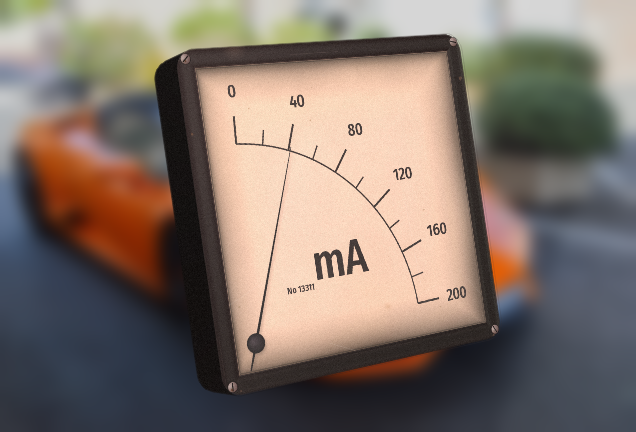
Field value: **40** mA
